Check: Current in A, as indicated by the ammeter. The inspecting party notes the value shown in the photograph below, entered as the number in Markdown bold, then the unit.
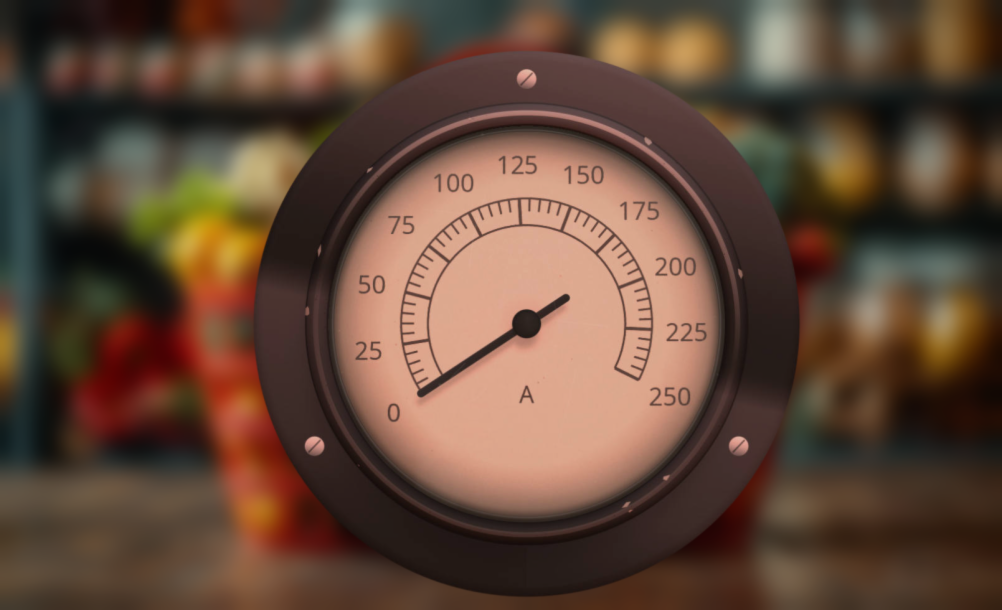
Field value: **0** A
